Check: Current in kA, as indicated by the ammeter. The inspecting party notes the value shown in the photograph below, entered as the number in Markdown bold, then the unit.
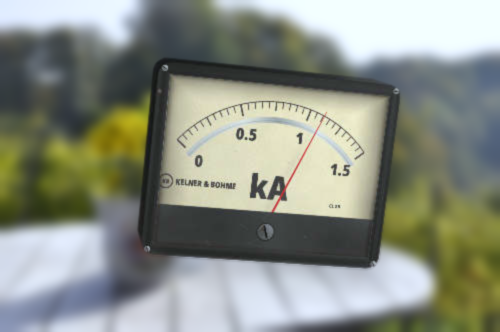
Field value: **1.1** kA
